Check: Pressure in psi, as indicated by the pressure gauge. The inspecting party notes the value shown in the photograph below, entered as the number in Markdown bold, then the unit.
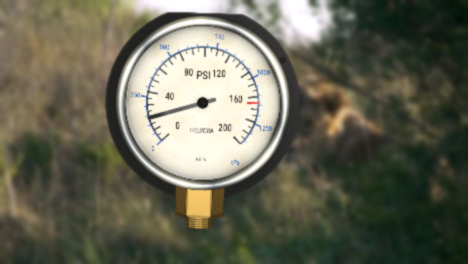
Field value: **20** psi
